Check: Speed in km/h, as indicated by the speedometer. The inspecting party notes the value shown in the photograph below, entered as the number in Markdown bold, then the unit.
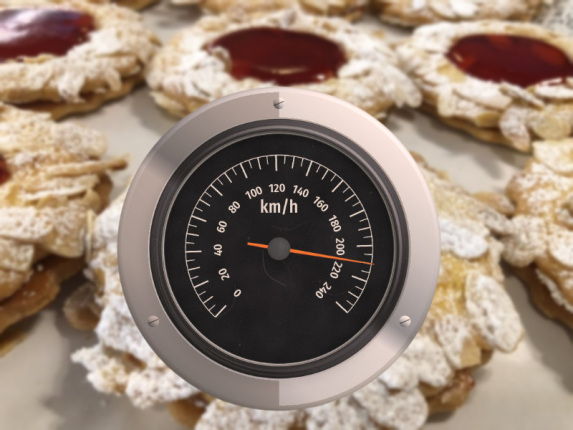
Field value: **210** km/h
